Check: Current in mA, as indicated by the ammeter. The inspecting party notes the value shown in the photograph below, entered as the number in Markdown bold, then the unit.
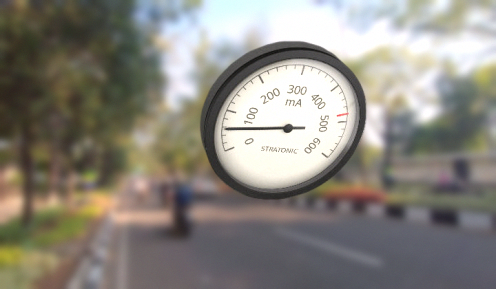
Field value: **60** mA
